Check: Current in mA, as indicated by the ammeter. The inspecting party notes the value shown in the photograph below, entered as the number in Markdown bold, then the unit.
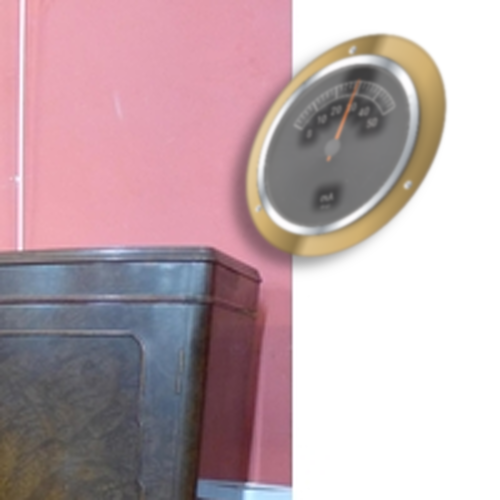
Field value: **30** mA
